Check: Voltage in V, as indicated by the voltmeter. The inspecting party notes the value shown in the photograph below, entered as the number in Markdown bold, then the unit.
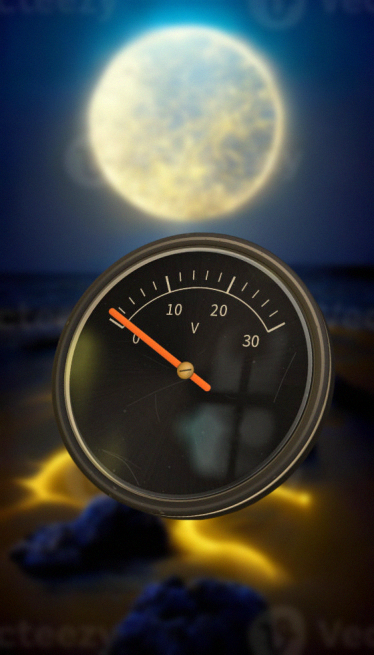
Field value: **1** V
